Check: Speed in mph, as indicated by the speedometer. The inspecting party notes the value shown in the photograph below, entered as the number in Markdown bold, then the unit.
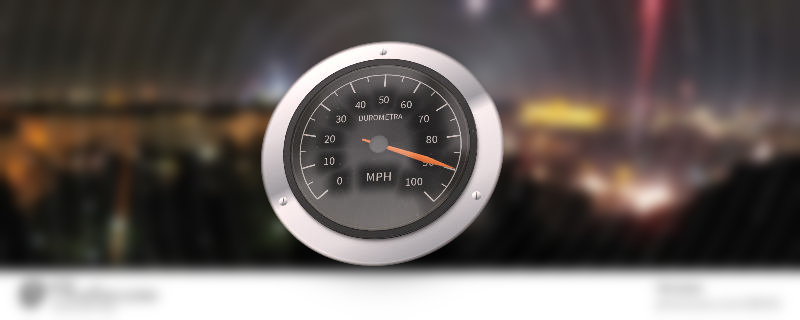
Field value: **90** mph
